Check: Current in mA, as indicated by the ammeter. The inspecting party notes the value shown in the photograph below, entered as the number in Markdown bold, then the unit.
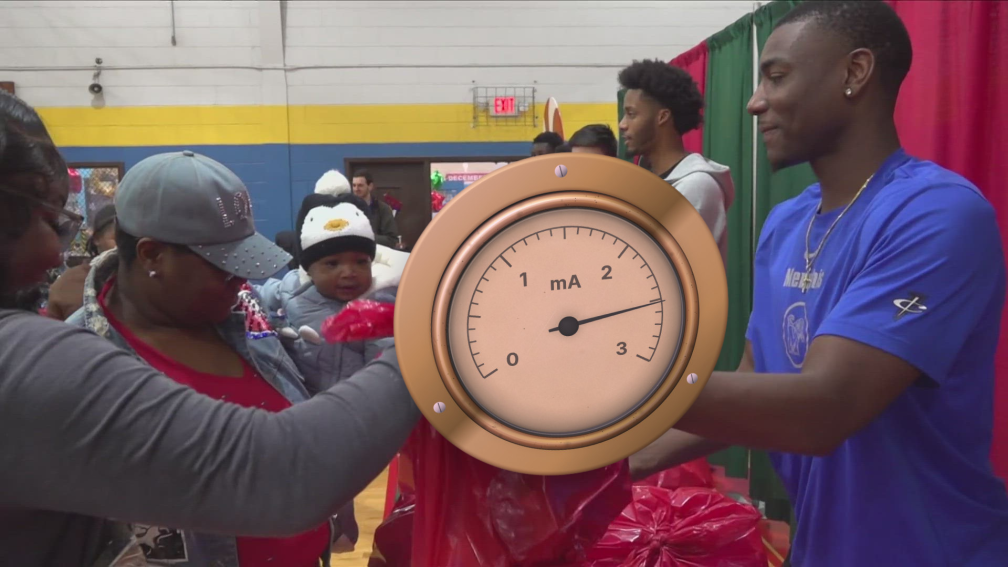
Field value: **2.5** mA
